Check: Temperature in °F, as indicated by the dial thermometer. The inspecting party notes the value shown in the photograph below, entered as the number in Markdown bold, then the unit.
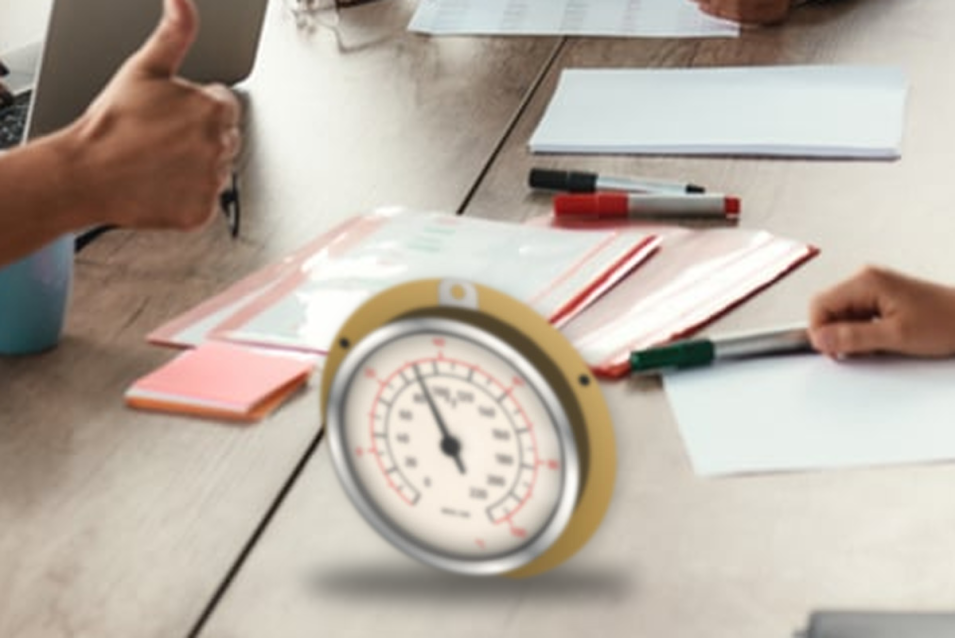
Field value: **90** °F
